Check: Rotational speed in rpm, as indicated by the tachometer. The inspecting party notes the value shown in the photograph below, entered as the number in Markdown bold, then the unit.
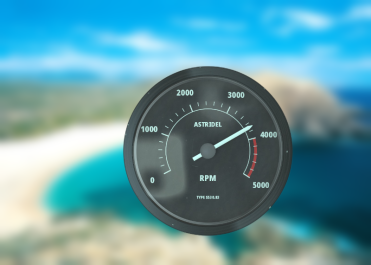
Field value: **3700** rpm
